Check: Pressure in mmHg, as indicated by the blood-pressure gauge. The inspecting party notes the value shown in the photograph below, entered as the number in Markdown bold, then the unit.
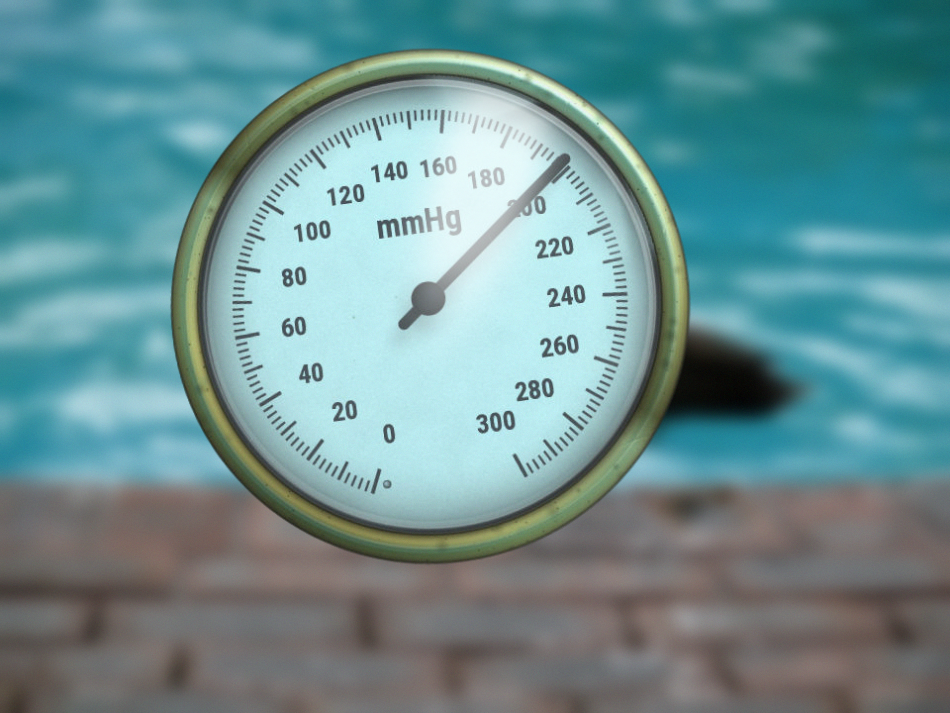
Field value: **198** mmHg
